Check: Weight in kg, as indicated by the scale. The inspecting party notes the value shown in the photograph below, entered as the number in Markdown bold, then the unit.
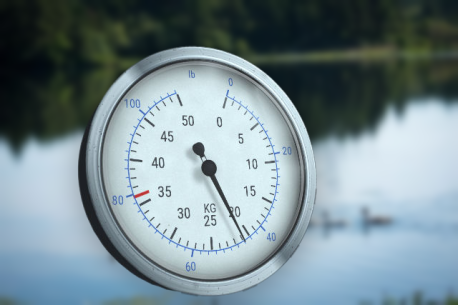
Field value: **21** kg
